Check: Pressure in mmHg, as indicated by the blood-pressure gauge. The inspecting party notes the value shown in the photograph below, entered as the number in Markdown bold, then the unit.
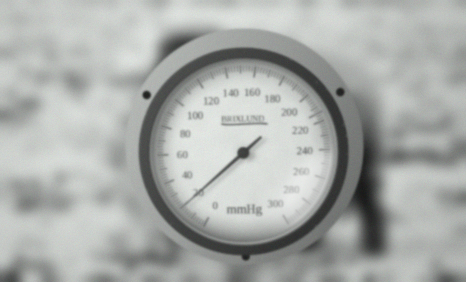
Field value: **20** mmHg
